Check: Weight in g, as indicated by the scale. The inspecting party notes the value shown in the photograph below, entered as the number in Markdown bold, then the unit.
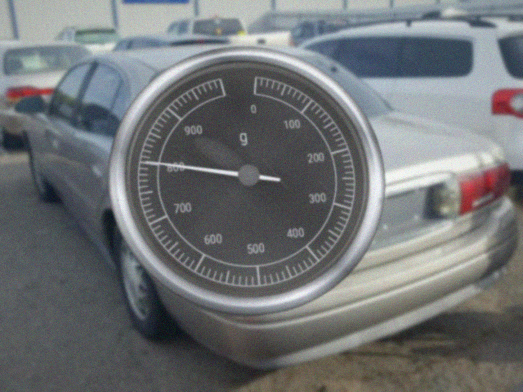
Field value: **800** g
